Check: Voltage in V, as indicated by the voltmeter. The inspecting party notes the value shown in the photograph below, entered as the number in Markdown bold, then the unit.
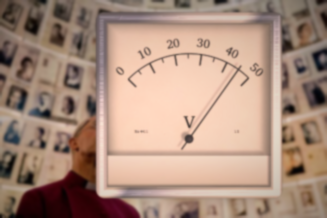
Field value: **45** V
